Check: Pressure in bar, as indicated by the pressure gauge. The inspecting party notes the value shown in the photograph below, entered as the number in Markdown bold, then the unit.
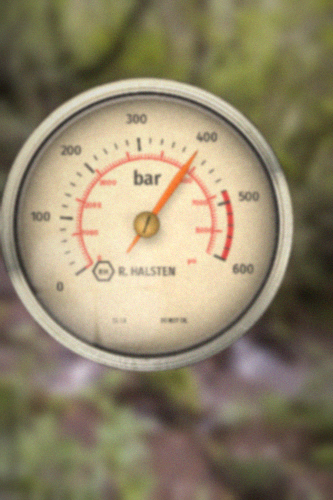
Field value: **400** bar
